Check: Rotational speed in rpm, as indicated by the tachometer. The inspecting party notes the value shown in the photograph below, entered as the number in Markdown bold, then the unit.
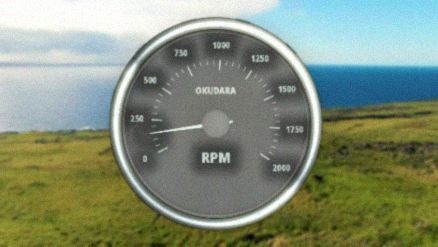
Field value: **150** rpm
